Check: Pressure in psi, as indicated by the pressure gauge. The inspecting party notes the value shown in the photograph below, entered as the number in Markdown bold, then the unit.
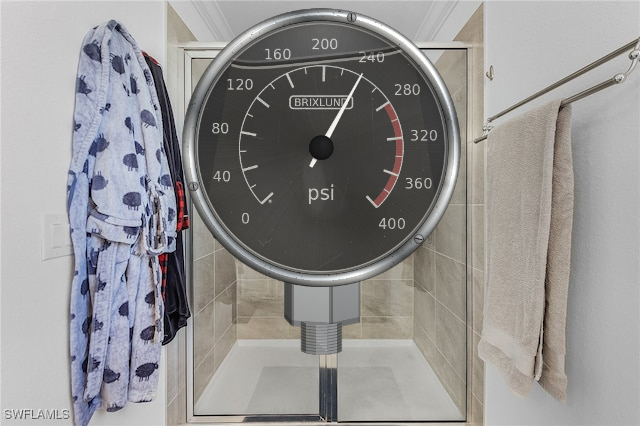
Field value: **240** psi
